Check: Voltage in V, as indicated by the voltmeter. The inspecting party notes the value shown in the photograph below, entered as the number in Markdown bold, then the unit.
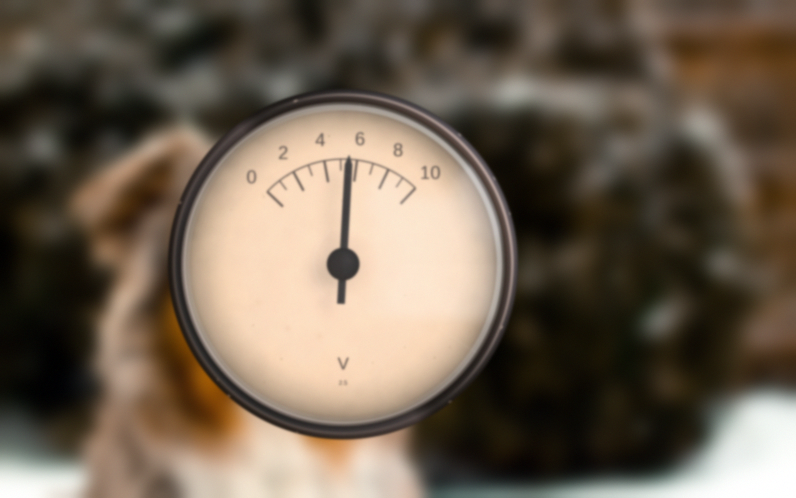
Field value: **5.5** V
